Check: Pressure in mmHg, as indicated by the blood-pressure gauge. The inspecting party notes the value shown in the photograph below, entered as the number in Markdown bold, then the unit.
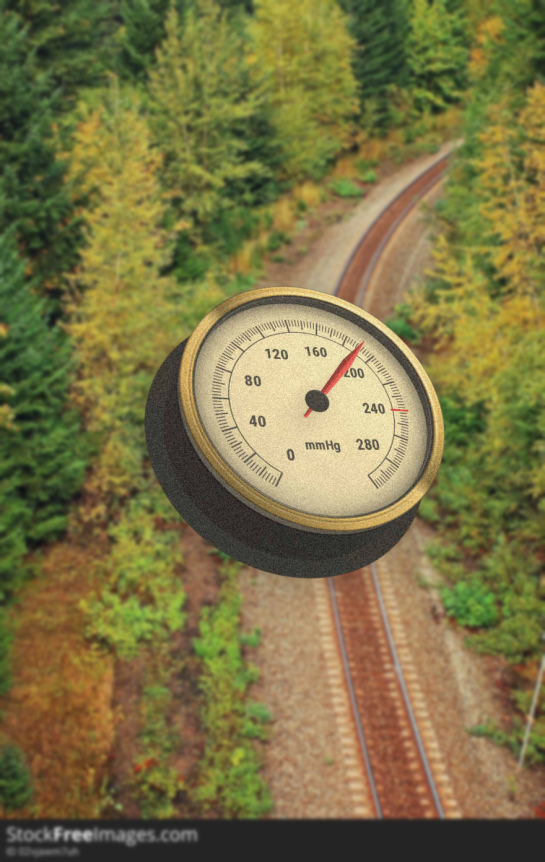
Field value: **190** mmHg
